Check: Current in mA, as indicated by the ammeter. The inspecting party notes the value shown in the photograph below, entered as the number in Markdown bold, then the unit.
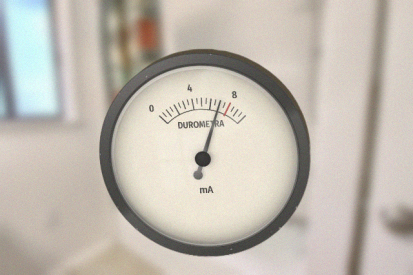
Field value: **7** mA
